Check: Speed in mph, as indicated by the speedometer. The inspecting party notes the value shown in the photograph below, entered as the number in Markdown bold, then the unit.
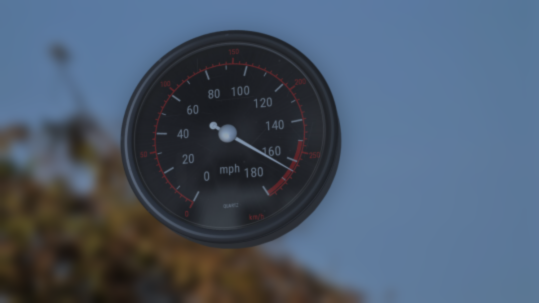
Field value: **165** mph
